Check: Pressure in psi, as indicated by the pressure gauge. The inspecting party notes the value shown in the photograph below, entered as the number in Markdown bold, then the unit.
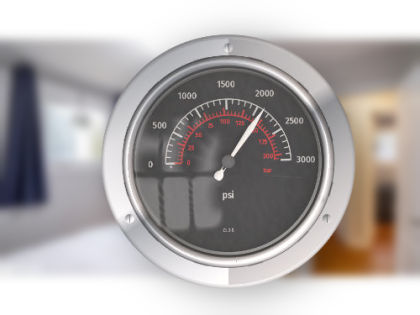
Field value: **2100** psi
